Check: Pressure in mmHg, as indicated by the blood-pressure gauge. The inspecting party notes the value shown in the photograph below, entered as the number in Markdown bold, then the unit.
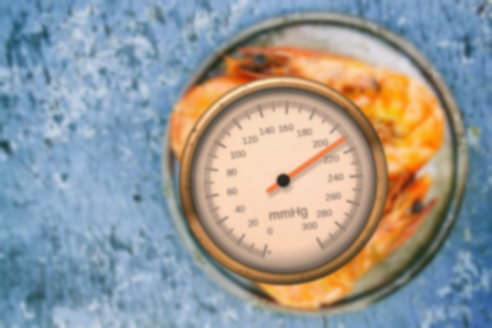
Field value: **210** mmHg
